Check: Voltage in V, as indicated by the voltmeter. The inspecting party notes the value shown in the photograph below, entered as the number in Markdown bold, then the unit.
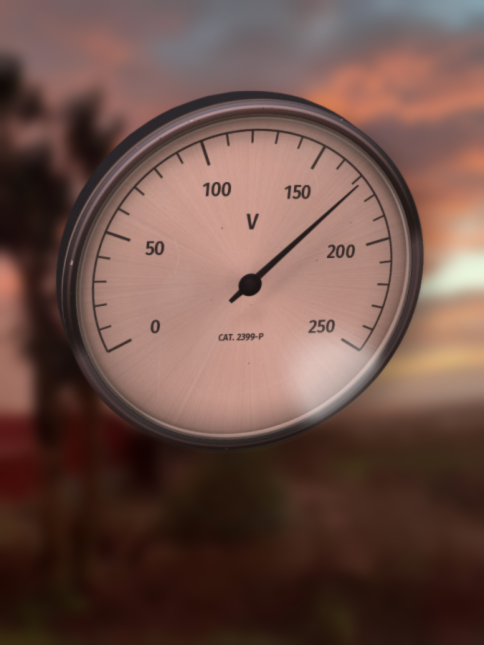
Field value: **170** V
